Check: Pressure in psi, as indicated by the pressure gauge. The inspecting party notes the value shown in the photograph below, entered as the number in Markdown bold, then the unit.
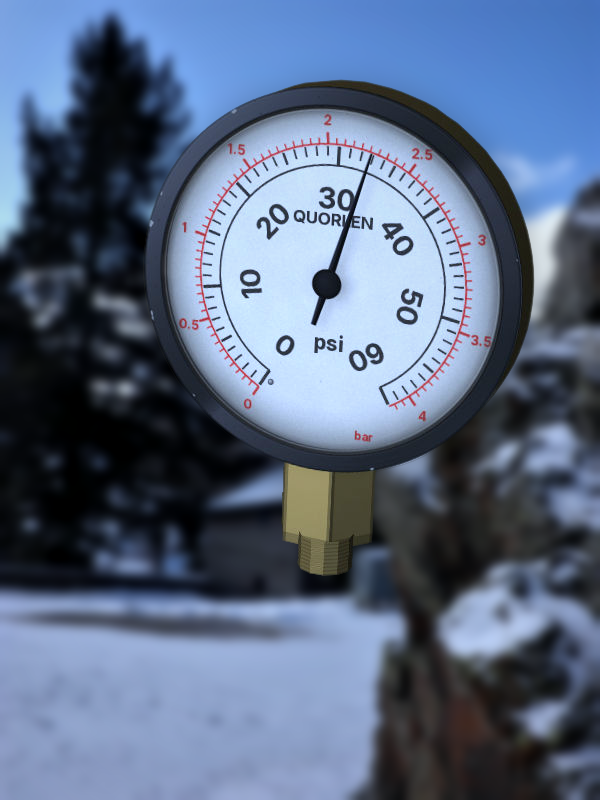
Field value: **33** psi
